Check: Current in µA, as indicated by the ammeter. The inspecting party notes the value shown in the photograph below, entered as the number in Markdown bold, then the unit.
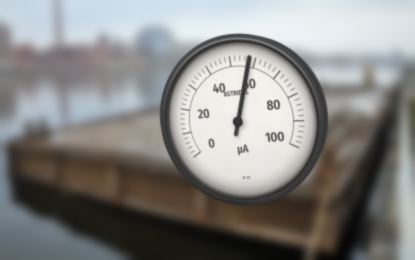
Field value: **58** µA
